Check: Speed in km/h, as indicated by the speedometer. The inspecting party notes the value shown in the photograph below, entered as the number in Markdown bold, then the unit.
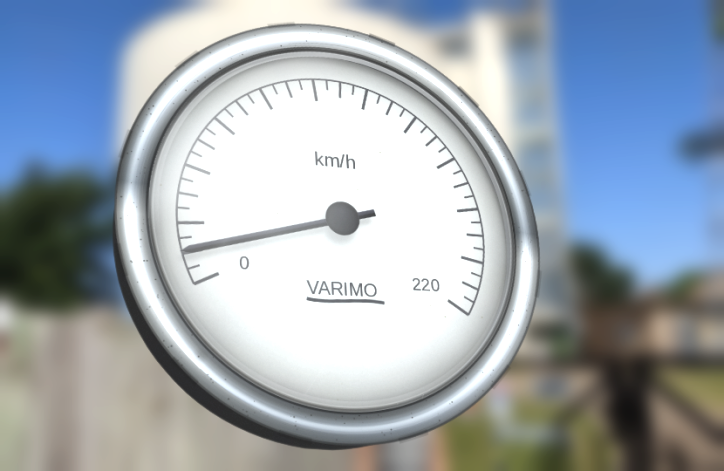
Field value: **10** km/h
